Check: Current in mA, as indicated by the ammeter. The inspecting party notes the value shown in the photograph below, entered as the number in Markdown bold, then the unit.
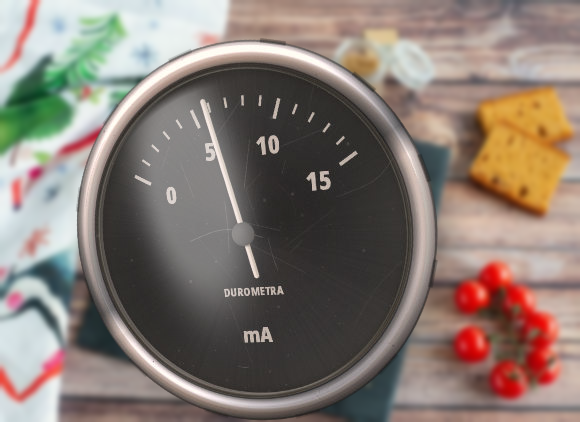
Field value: **6** mA
